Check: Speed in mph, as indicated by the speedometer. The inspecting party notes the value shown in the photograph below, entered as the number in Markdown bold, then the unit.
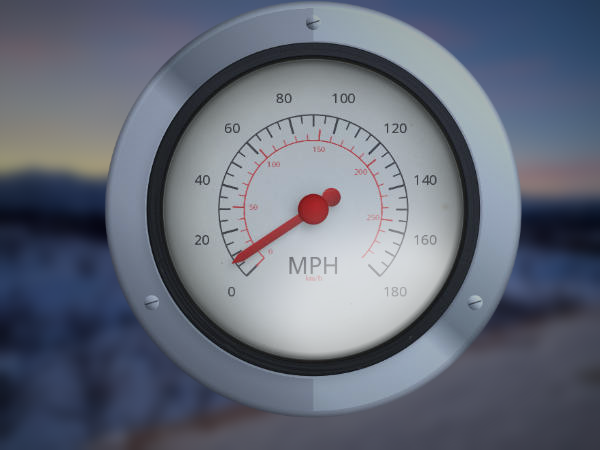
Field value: **7.5** mph
